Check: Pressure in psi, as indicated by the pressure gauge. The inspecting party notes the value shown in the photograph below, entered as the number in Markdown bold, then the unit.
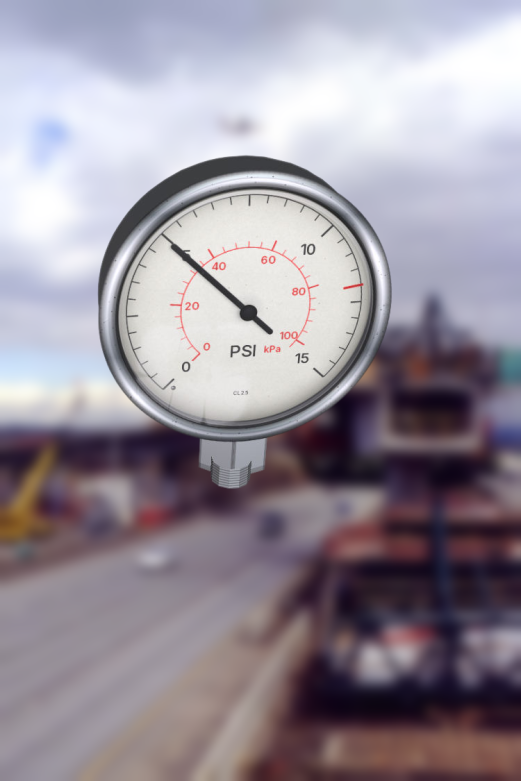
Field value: **5** psi
